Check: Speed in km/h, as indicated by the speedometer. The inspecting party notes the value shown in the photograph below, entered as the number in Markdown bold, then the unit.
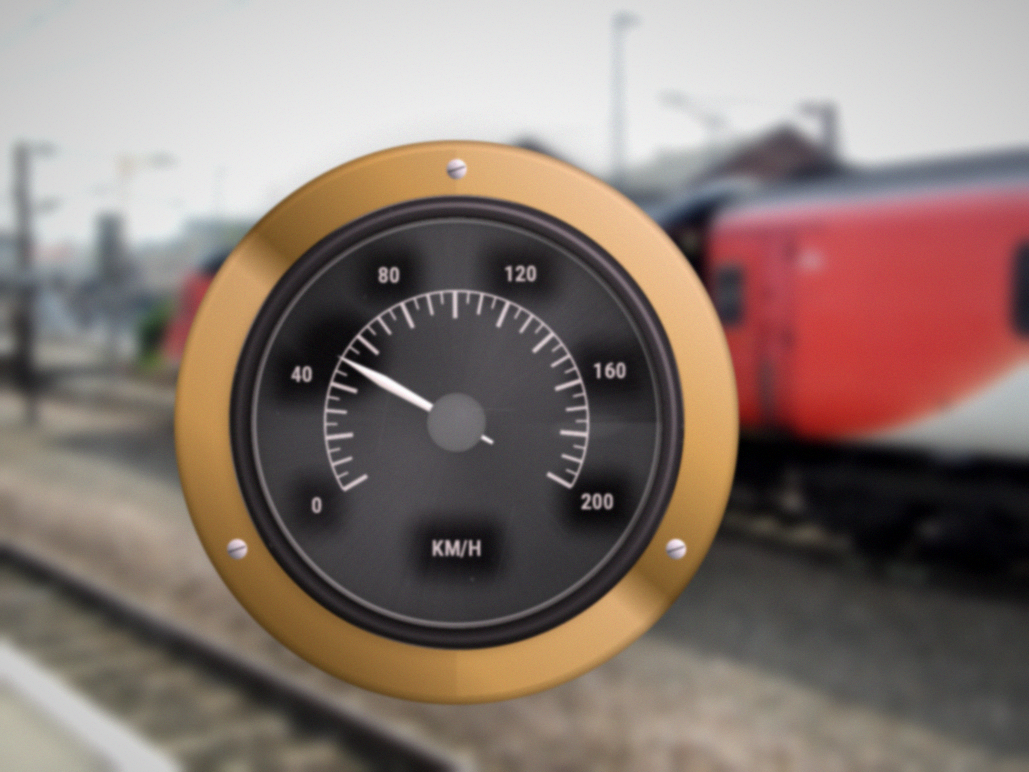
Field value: **50** km/h
